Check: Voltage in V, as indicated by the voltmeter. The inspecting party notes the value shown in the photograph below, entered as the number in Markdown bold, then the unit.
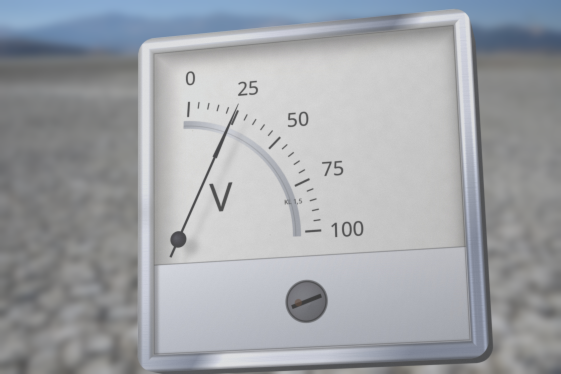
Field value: **25** V
